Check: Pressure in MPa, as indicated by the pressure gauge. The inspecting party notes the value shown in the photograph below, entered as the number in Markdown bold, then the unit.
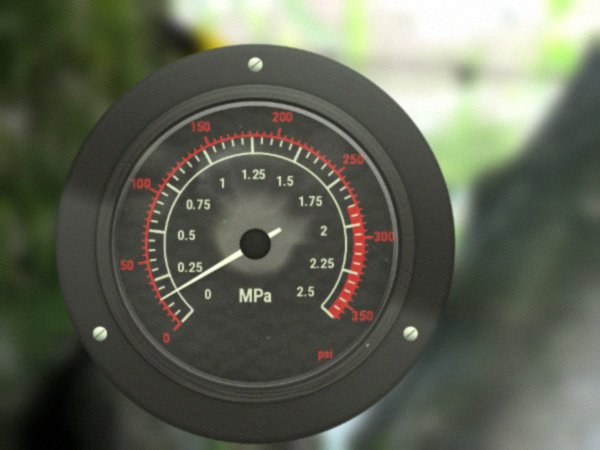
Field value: **0.15** MPa
